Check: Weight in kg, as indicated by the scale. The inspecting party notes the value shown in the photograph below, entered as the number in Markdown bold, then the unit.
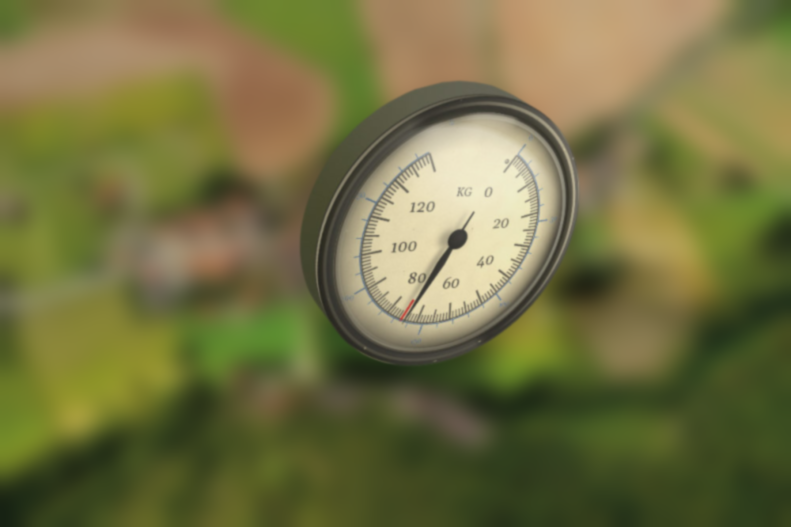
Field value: **75** kg
